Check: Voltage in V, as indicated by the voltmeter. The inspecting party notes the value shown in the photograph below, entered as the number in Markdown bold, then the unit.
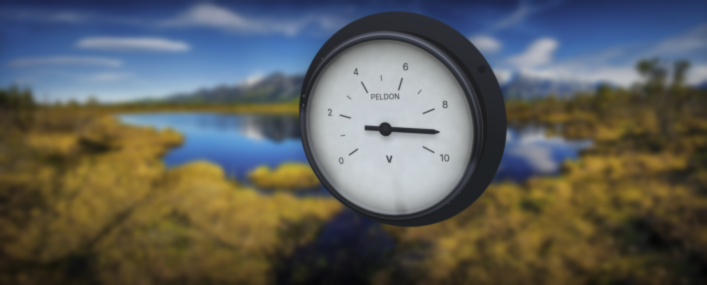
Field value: **9** V
